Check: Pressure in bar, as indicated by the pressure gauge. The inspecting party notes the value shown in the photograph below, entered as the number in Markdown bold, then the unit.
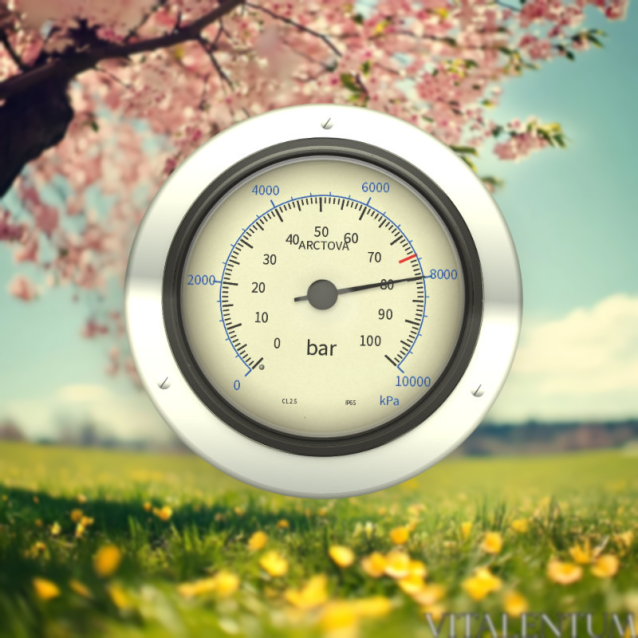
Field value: **80** bar
